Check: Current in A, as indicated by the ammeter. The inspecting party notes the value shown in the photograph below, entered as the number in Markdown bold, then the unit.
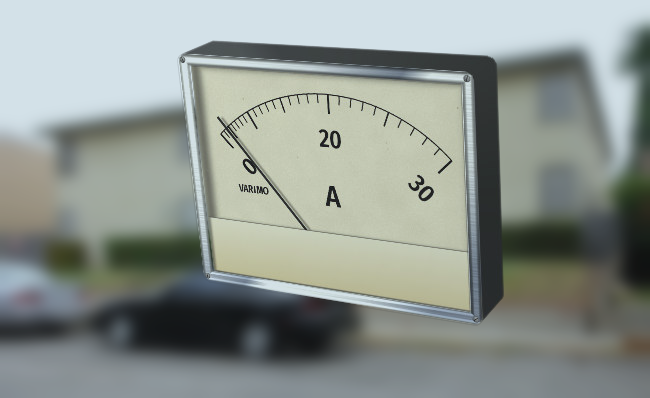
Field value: **5** A
